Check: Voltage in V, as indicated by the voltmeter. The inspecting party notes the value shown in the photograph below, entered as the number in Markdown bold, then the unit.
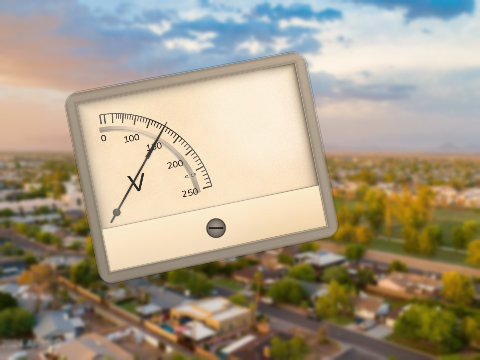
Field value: **150** V
